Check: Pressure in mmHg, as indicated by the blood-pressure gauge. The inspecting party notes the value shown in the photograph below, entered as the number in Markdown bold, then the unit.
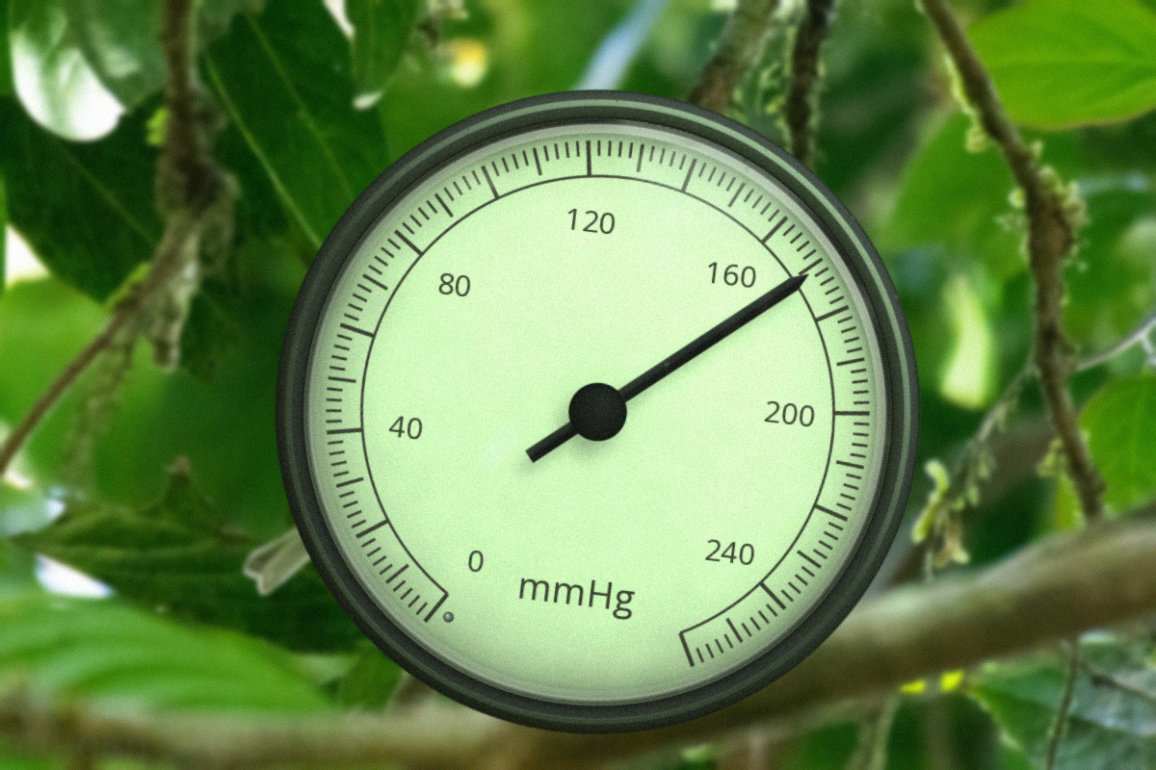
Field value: **171** mmHg
